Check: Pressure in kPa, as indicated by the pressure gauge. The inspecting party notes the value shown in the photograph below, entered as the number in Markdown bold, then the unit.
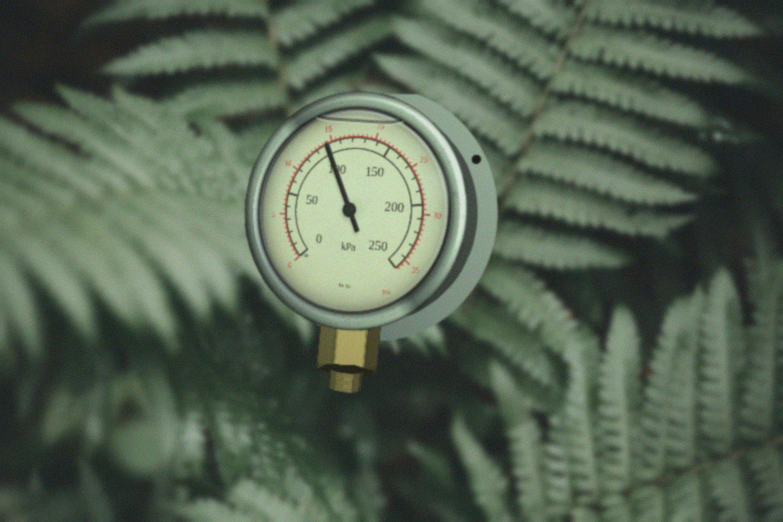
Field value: **100** kPa
